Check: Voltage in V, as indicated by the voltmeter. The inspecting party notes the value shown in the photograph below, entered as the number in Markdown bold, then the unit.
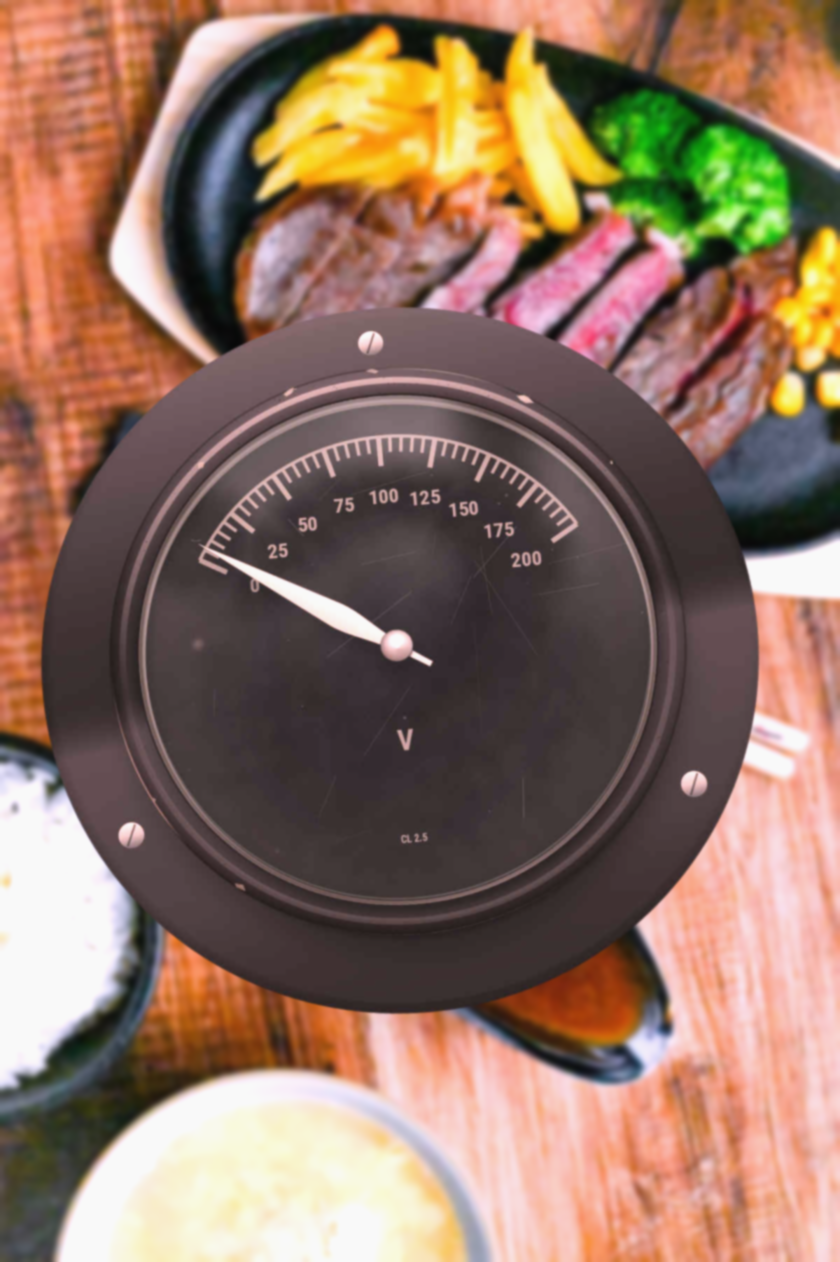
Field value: **5** V
